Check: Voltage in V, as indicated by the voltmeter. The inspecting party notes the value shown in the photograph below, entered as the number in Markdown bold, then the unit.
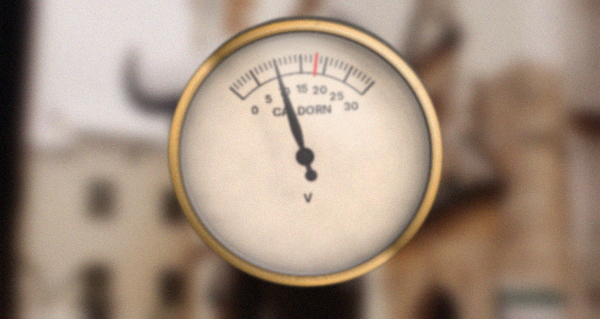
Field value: **10** V
